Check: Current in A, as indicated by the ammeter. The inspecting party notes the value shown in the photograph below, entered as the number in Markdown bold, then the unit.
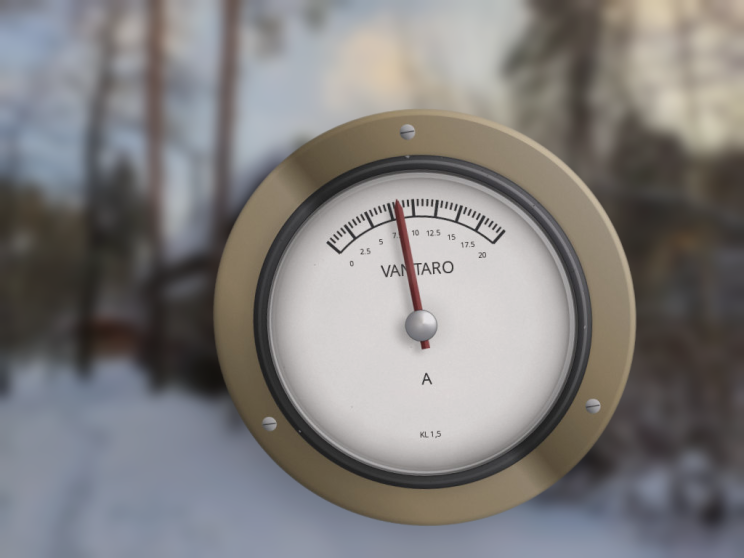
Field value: **8.5** A
